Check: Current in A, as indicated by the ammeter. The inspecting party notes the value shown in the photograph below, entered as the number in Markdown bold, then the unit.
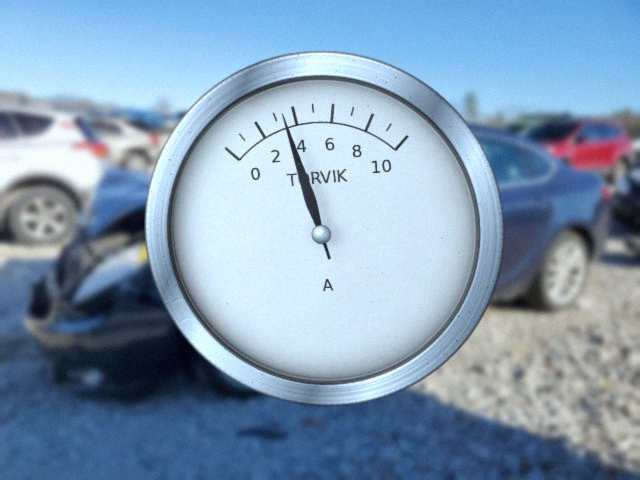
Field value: **3.5** A
